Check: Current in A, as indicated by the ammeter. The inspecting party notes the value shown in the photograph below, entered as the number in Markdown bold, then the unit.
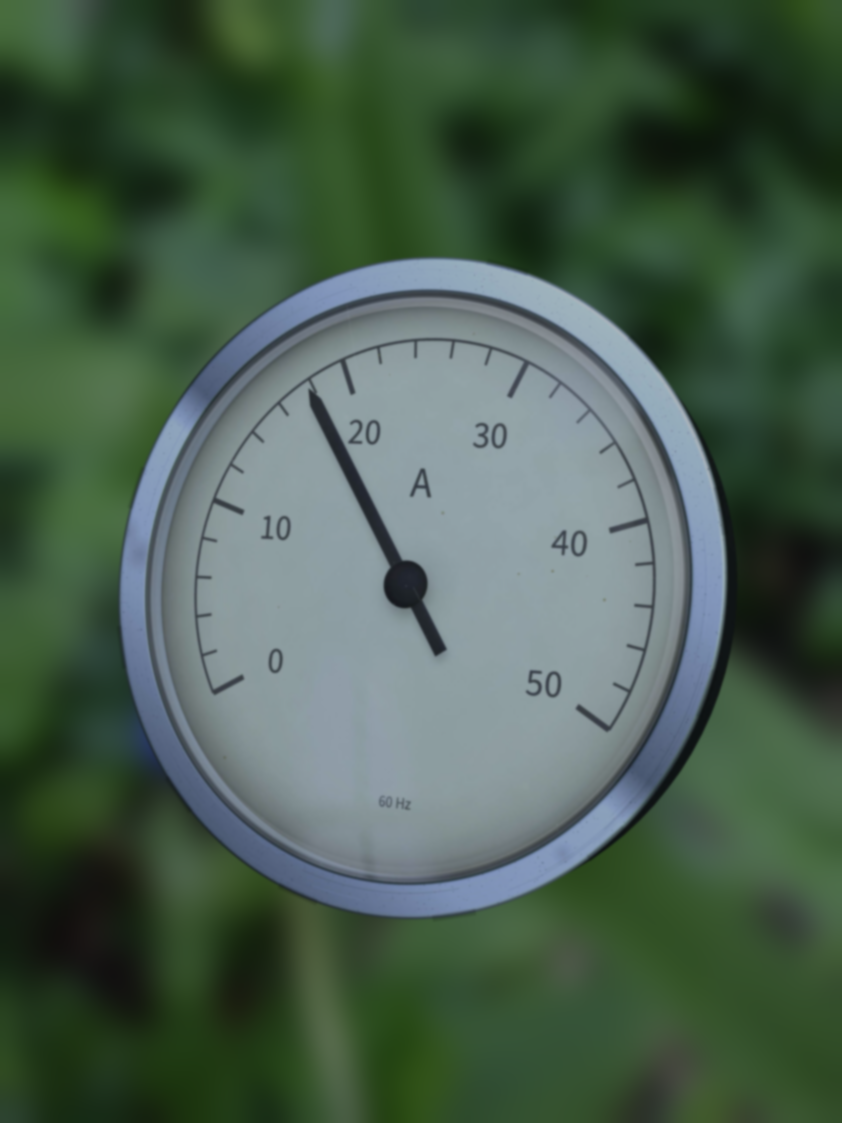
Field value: **18** A
